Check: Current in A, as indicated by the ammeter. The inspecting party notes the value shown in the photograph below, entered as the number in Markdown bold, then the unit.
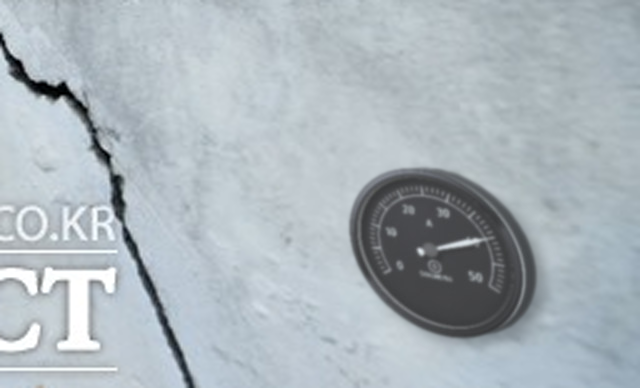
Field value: **40** A
